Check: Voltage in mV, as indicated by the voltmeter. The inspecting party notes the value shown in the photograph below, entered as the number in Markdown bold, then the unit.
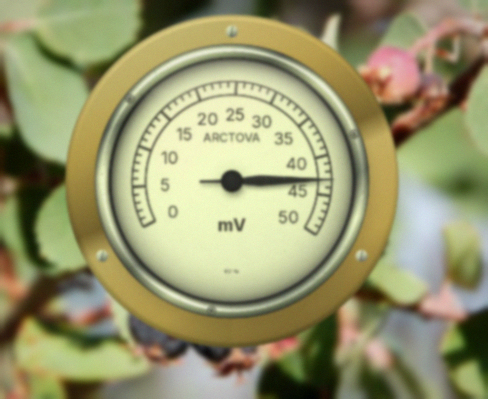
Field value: **43** mV
